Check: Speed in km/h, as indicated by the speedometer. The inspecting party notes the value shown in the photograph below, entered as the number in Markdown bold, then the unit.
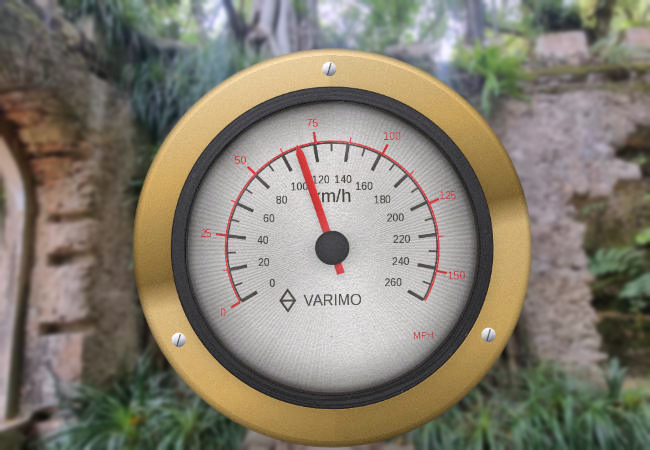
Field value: **110** km/h
